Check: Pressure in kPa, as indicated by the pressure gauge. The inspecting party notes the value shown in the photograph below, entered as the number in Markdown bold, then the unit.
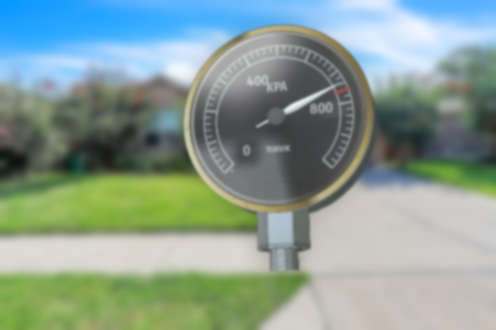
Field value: **740** kPa
